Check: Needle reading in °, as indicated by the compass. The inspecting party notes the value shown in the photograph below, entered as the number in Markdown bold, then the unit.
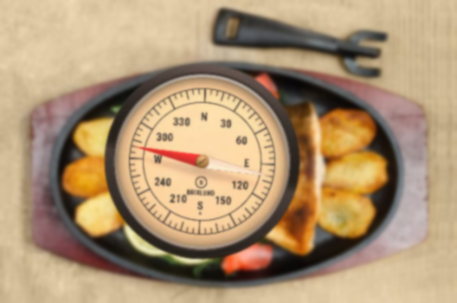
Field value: **280** °
